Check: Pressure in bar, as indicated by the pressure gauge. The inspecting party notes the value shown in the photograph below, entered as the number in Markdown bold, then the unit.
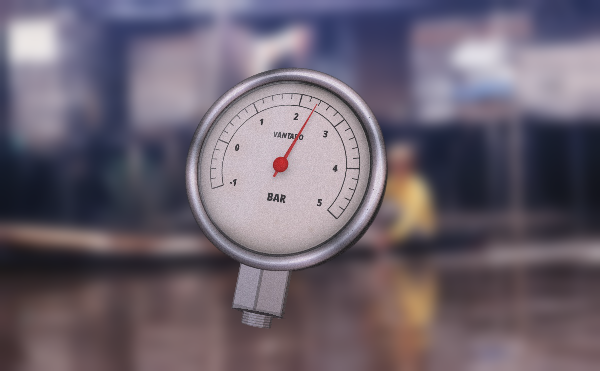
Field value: **2.4** bar
